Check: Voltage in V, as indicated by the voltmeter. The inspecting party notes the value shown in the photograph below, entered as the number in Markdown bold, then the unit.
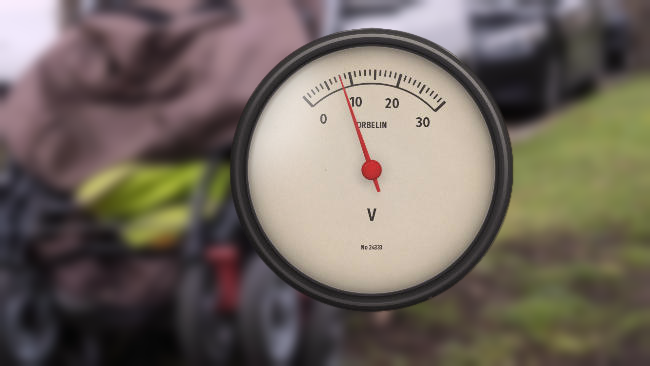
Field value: **8** V
